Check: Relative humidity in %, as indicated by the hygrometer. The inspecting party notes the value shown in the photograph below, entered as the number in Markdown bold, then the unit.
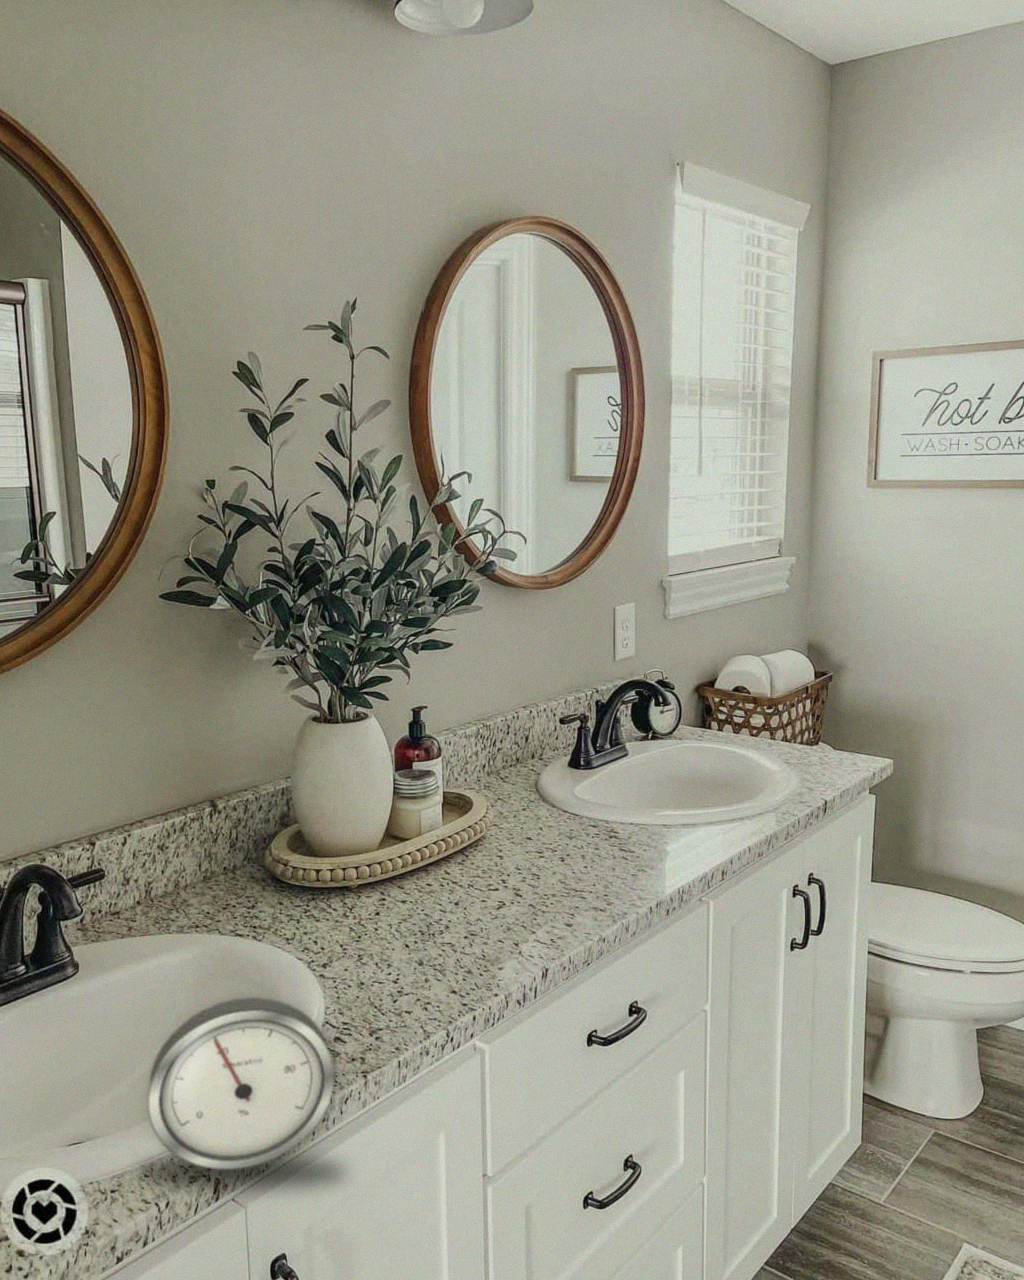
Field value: **40** %
